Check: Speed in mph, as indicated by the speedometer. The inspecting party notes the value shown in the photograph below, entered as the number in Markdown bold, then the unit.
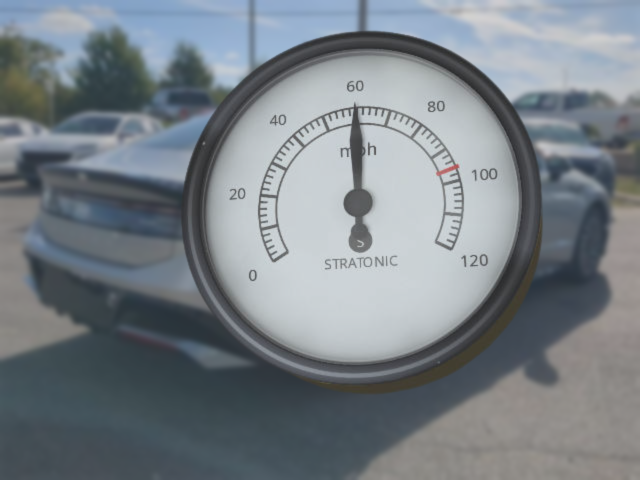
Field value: **60** mph
